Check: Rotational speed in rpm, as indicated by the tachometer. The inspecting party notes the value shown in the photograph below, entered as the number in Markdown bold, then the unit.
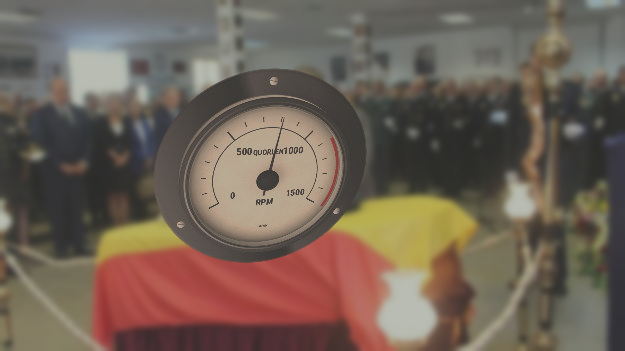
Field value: **800** rpm
